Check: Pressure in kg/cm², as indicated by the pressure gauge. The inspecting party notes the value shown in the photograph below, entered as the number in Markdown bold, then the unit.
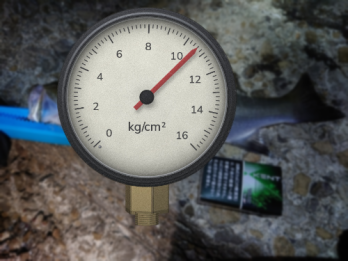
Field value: **10.6** kg/cm²
